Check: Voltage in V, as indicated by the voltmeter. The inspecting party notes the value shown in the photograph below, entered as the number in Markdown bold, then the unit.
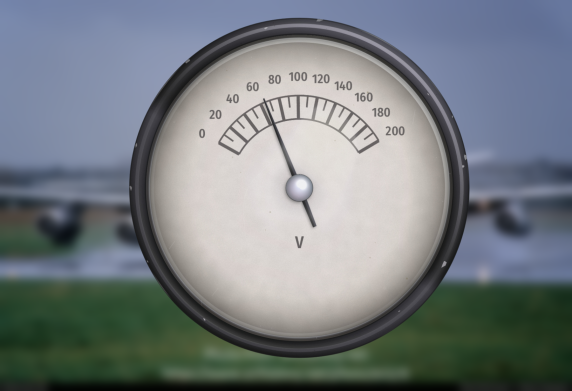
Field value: **65** V
